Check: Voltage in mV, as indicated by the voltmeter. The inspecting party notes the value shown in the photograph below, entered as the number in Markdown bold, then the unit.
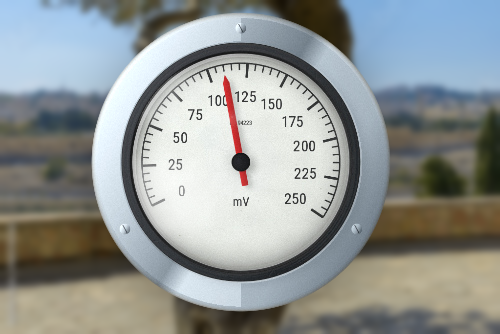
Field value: **110** mV
